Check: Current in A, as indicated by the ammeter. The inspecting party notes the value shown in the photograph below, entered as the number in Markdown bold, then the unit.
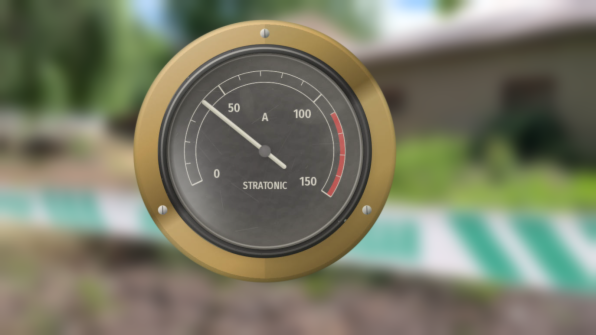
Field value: **40** A
